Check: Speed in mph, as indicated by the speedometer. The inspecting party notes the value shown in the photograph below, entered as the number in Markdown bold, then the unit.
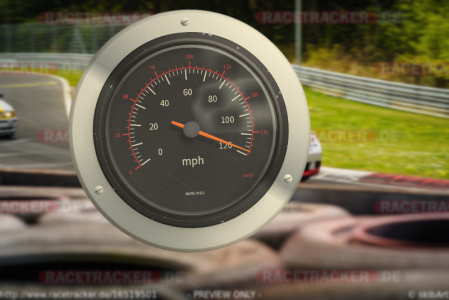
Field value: **118** mph
